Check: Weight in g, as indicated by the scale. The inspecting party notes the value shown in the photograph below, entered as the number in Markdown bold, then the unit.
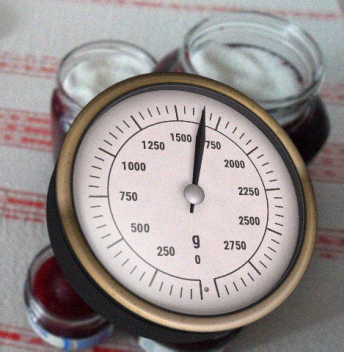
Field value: **1650** g
